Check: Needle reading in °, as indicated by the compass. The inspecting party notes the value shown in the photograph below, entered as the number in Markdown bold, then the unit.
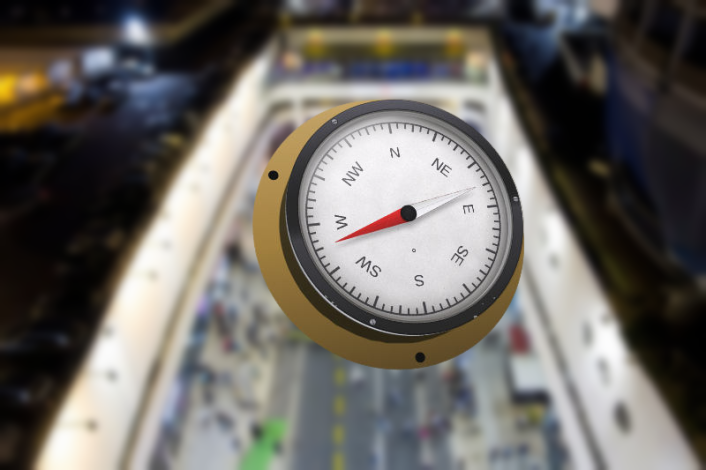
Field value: **255** °
